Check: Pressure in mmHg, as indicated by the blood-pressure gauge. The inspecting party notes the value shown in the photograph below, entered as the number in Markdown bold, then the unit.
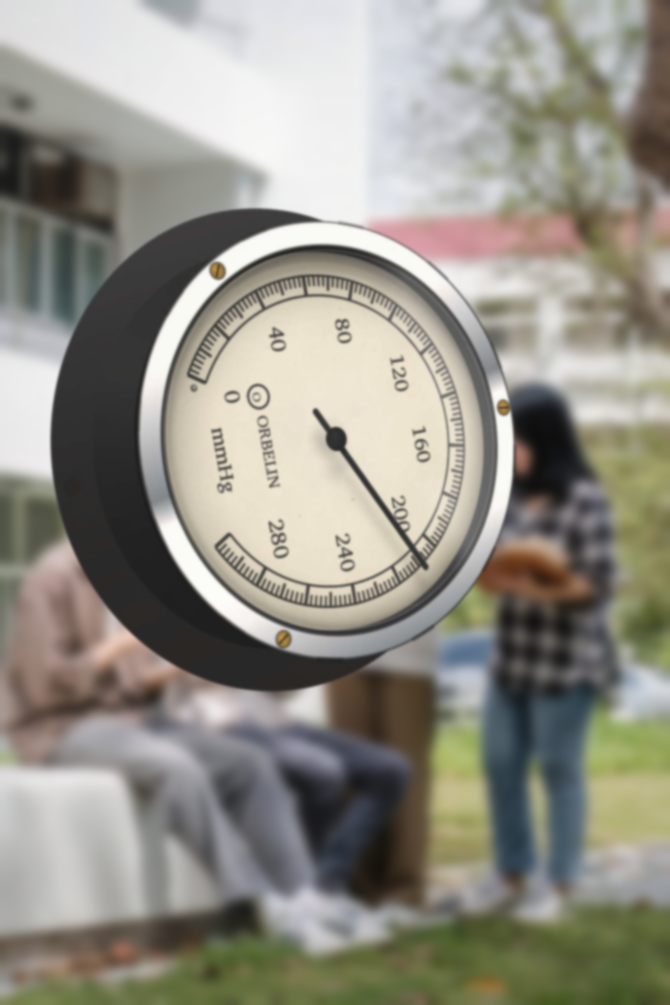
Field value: **210** mmHg
